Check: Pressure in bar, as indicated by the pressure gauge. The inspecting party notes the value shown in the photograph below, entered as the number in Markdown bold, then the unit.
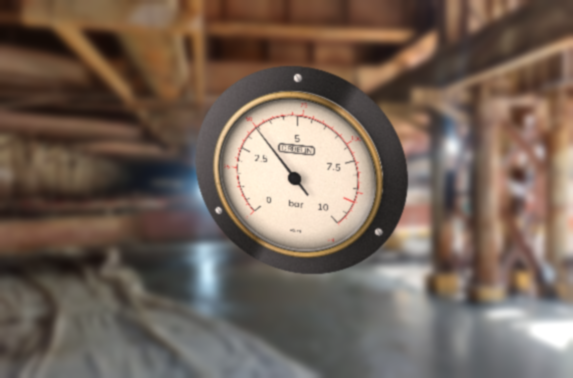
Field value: **3.5** bar
